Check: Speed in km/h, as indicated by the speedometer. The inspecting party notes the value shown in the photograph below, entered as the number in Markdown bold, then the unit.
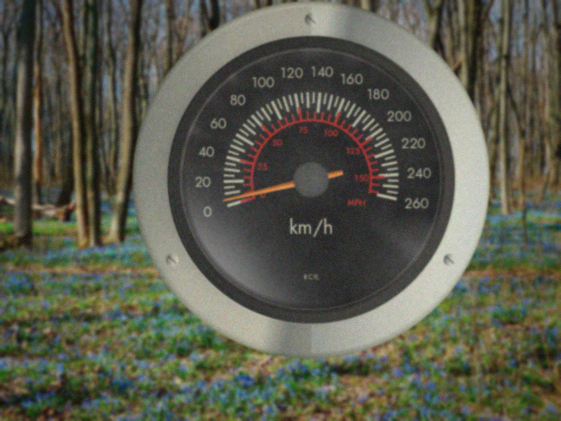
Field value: **5** km/h
